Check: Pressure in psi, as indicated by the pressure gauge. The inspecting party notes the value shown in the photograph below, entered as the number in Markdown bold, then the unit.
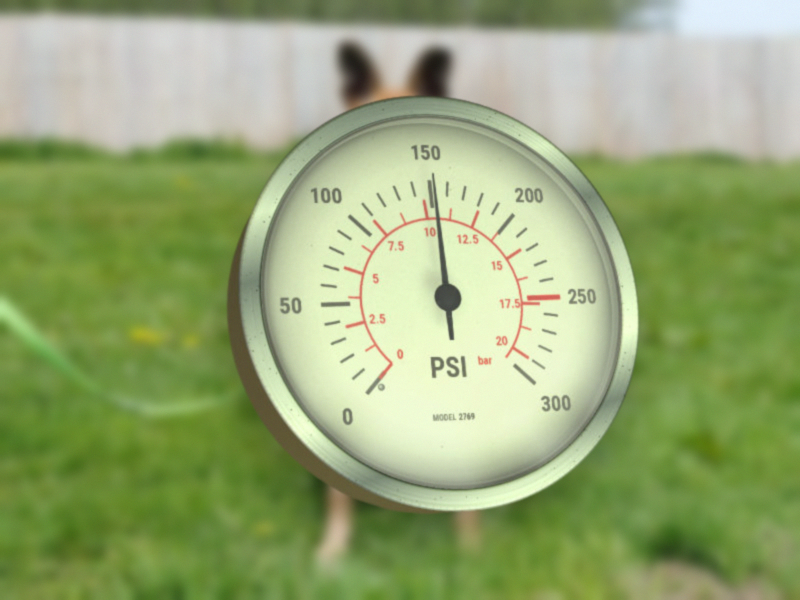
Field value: **150** psi
